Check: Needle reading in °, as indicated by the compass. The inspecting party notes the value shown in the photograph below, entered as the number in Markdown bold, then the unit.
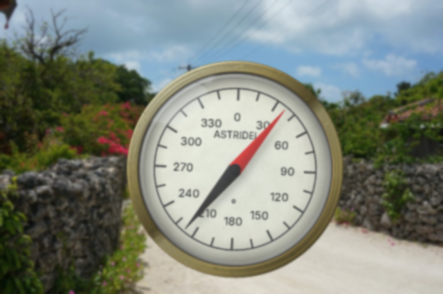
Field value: **37.5** °
